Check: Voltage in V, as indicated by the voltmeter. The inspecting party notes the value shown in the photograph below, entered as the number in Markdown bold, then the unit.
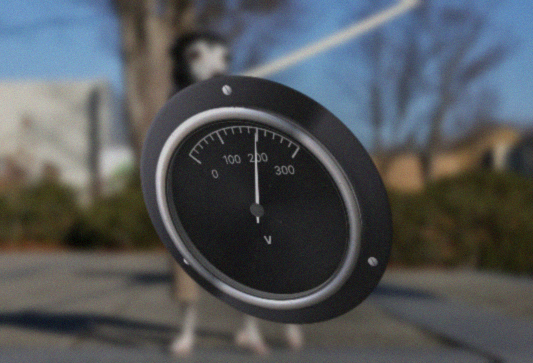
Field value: **200** V
